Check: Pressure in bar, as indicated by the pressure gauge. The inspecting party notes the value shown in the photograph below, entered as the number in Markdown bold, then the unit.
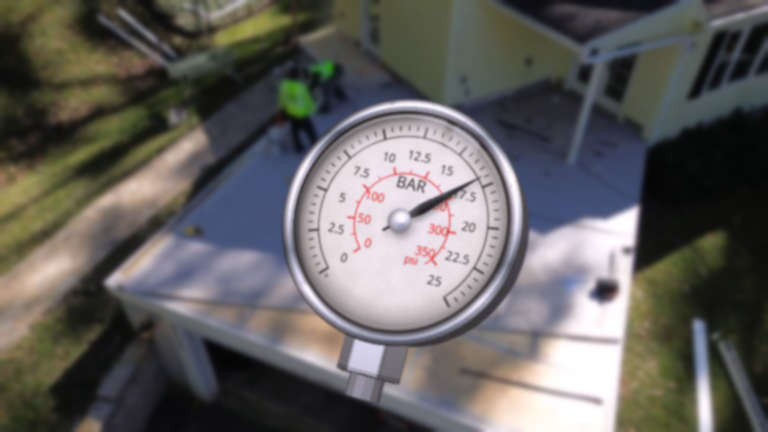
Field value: **17** bar
